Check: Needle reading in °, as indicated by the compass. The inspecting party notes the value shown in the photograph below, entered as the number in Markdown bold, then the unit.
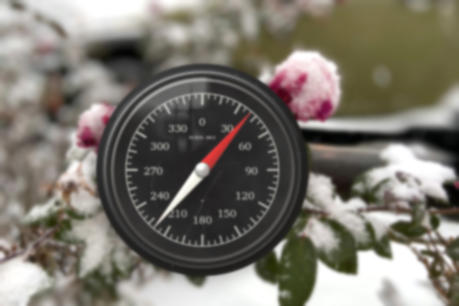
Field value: **40** °
